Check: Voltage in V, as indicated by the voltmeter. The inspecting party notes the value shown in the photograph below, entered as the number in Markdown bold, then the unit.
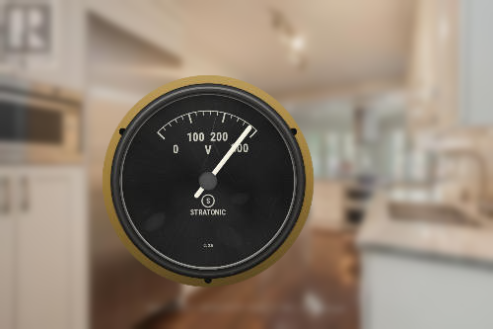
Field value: **280** V
